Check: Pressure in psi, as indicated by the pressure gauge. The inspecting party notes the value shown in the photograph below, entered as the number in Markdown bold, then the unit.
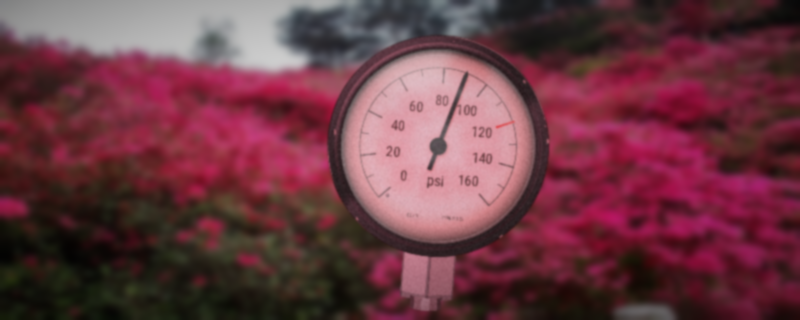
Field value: **90** psi
